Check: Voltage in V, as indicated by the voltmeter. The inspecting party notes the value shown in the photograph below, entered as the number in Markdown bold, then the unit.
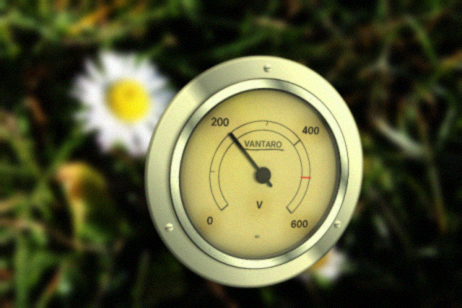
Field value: **200** V
